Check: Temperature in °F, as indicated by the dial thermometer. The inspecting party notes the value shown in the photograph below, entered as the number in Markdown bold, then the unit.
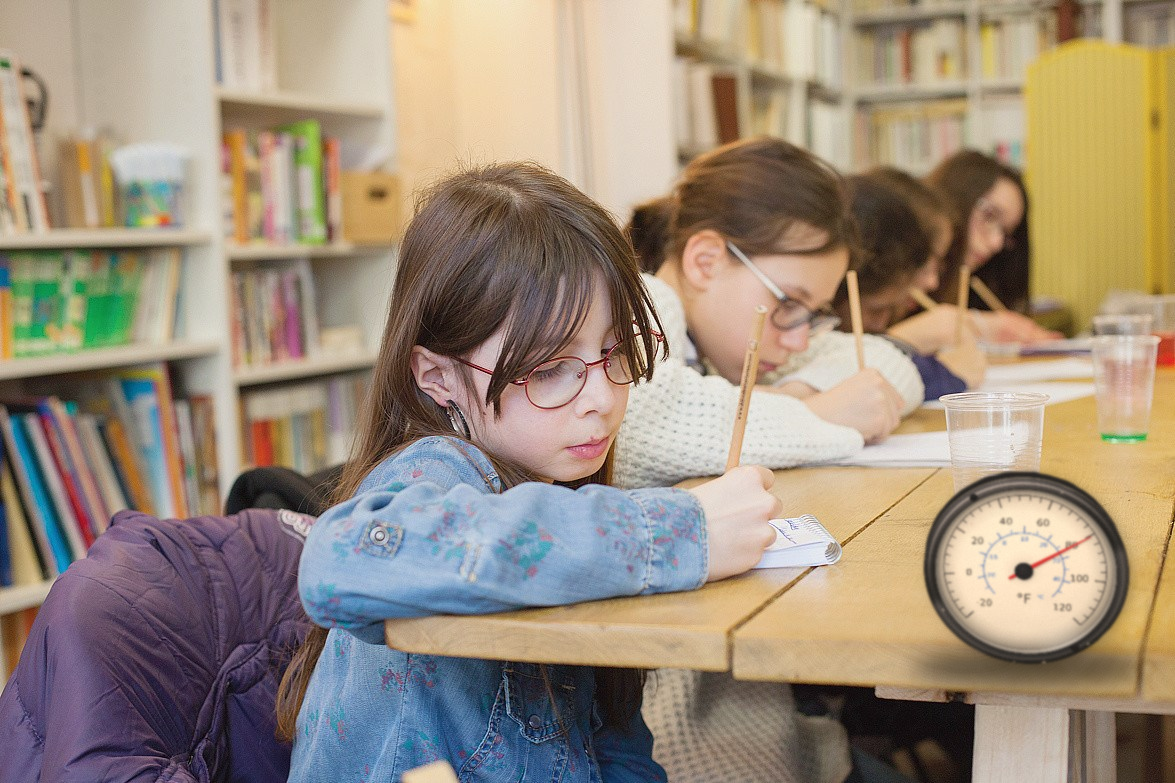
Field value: **80** °F
